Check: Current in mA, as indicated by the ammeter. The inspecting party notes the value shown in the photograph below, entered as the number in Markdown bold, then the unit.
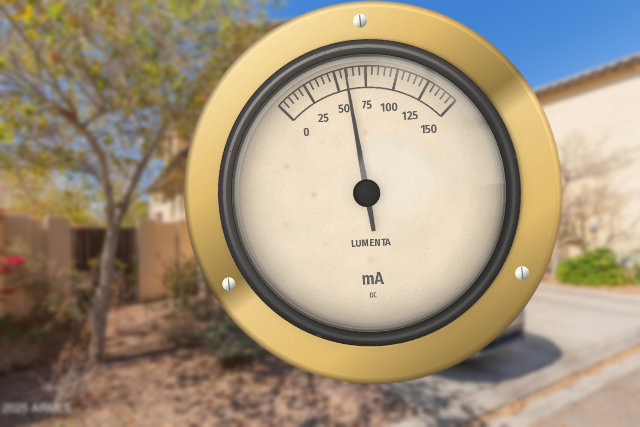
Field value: **60** mA
